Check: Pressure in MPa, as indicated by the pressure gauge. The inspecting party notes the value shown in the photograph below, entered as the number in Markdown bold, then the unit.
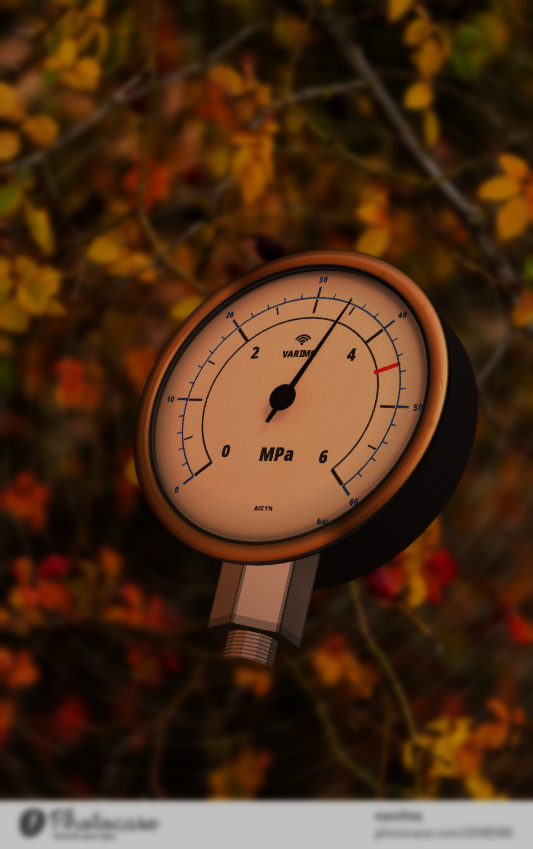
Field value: **3.5** MPa
